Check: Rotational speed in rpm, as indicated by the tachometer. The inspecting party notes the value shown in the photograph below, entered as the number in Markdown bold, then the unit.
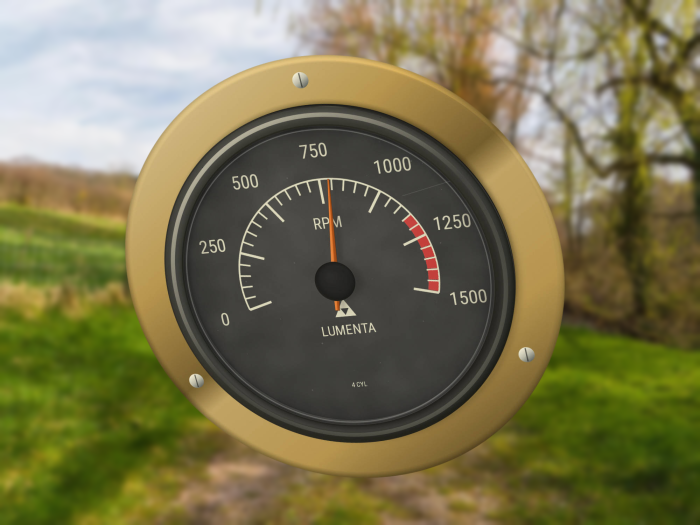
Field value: **800** rpm
